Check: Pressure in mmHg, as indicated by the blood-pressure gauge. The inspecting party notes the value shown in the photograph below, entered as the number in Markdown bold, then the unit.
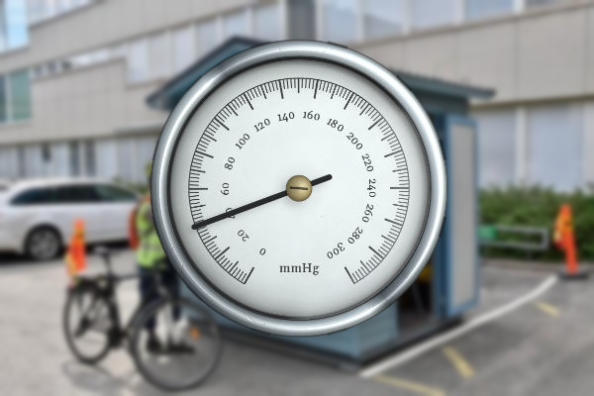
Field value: **40** mmHg
